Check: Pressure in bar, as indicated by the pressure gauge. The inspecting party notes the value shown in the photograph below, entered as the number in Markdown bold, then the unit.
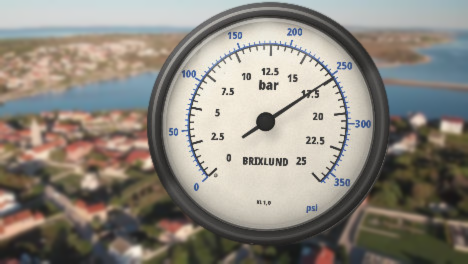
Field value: **17.5** bar
